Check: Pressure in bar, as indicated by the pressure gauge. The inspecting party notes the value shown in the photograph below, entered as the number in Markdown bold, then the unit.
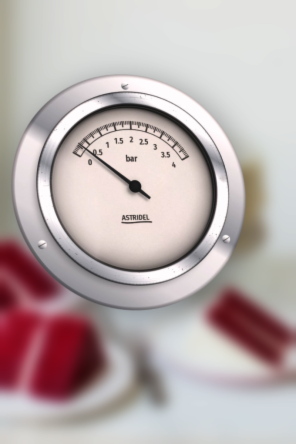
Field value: **0.25** bar
